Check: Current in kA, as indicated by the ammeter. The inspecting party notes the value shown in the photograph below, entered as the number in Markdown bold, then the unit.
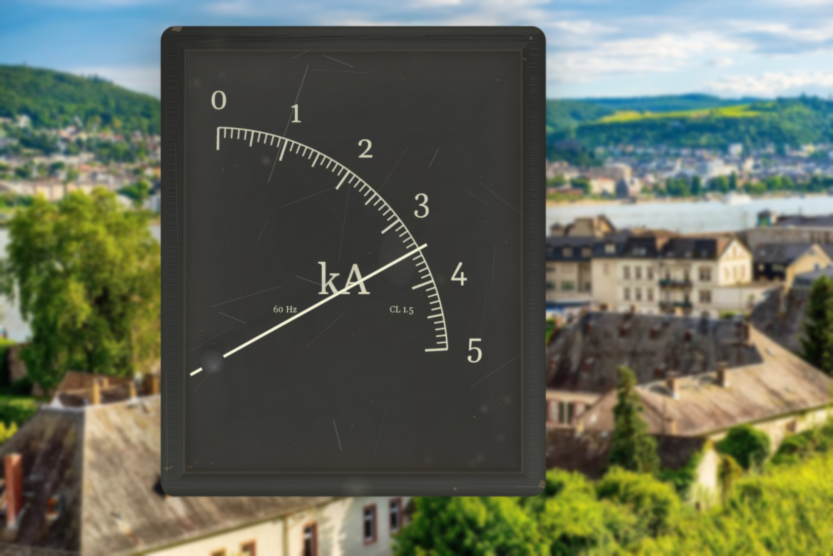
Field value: **3.5** kA
